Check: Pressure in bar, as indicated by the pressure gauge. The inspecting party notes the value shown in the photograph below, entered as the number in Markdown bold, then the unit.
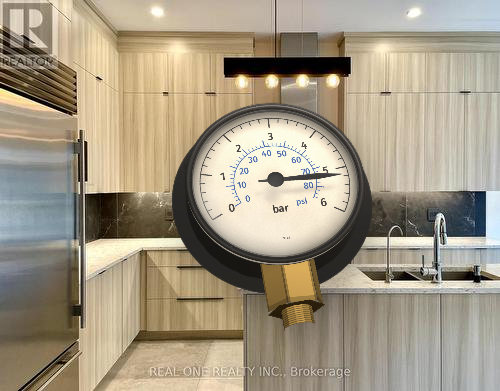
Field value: **5.2** bar
